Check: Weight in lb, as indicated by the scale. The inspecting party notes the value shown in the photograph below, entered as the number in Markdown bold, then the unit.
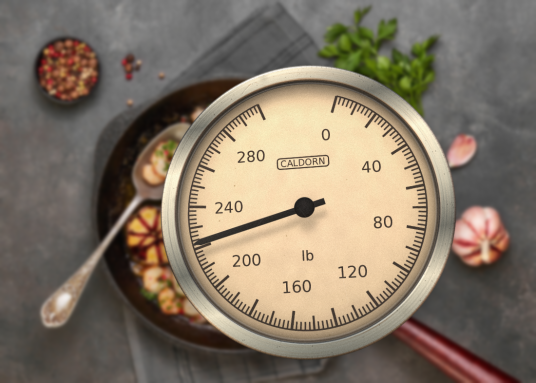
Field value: **222** lb
